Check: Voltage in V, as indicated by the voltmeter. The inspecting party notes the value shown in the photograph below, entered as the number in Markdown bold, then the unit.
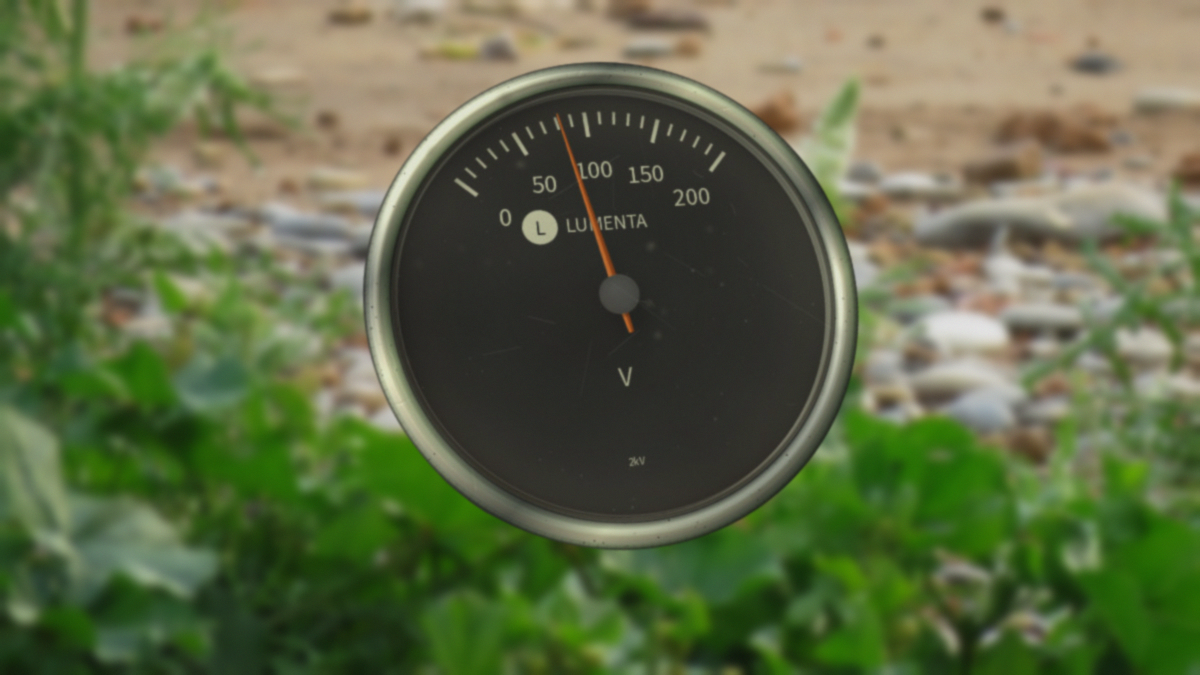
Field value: **80** V
